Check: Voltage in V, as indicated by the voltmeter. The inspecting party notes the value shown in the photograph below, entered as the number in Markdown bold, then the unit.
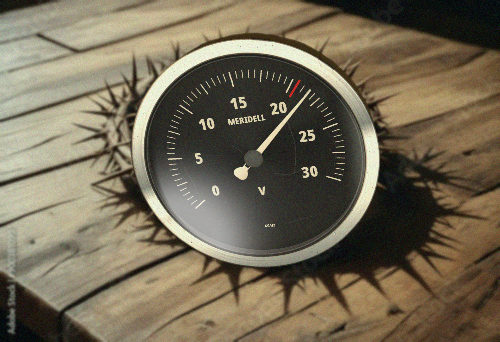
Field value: **21.5** V
